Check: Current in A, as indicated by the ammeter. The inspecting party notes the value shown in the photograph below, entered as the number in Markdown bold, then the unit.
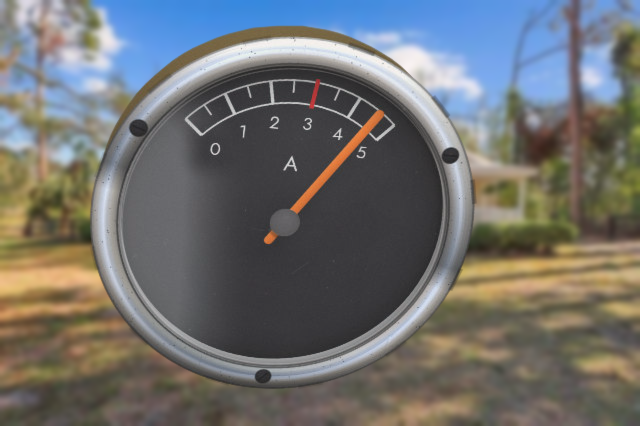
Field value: **4.5** A
